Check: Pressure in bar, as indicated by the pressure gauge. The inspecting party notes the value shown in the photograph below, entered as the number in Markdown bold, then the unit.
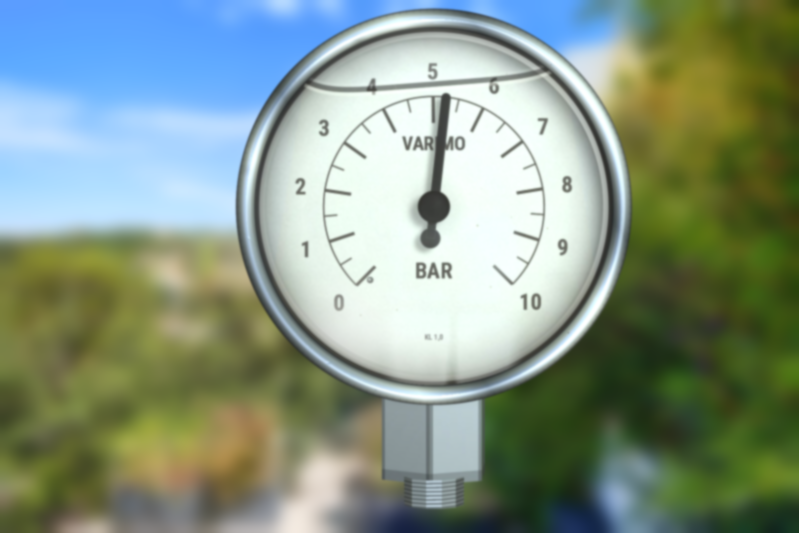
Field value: **5.25** bar
